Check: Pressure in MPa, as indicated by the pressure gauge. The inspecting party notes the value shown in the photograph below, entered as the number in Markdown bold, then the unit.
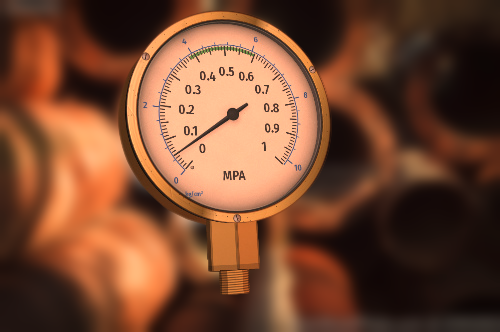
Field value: **0.05** MPa
